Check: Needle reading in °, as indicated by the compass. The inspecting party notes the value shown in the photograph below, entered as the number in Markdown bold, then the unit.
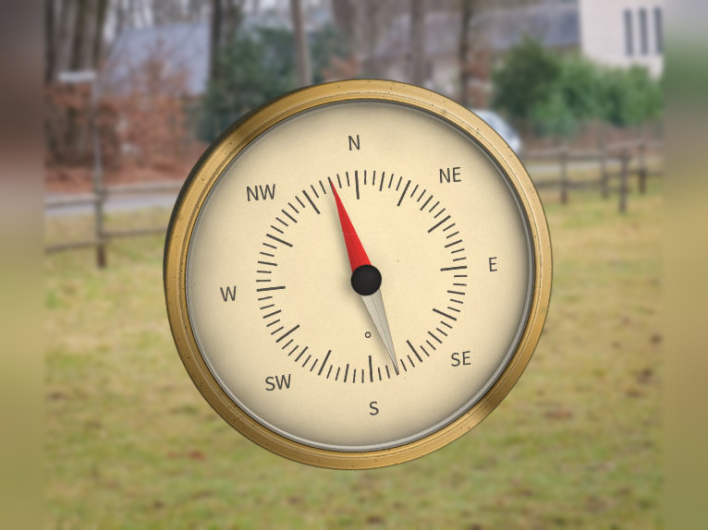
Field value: **345** °
